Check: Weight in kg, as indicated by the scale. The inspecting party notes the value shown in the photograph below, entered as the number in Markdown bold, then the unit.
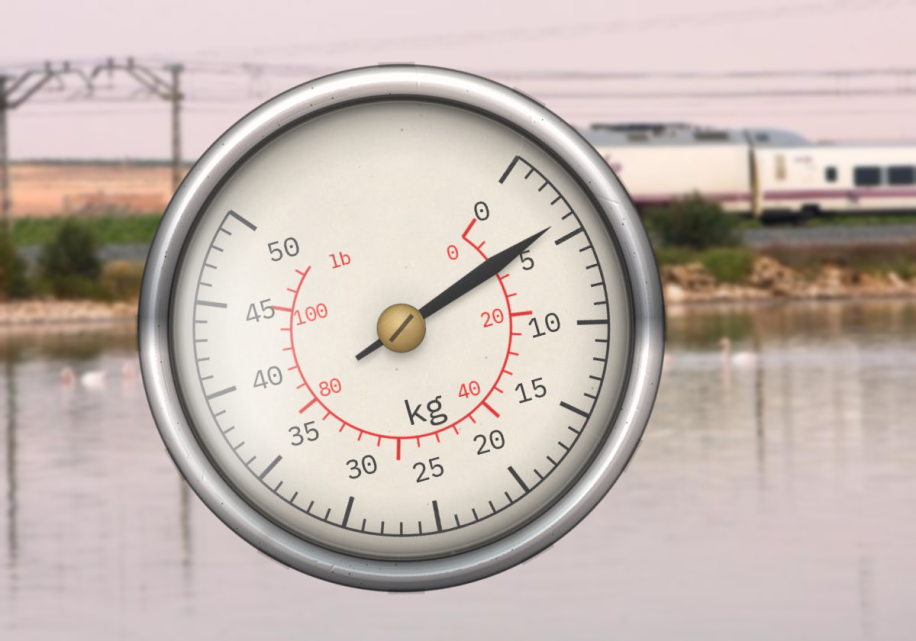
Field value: **4** kg
